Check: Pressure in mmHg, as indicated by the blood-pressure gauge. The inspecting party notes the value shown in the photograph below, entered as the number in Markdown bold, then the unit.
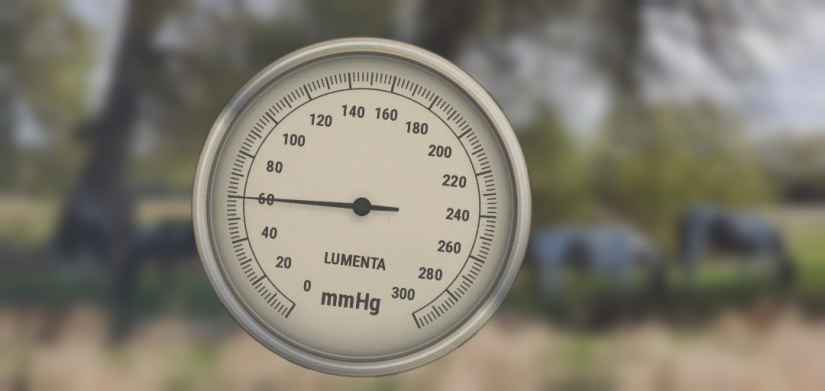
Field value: **60** mmHg
